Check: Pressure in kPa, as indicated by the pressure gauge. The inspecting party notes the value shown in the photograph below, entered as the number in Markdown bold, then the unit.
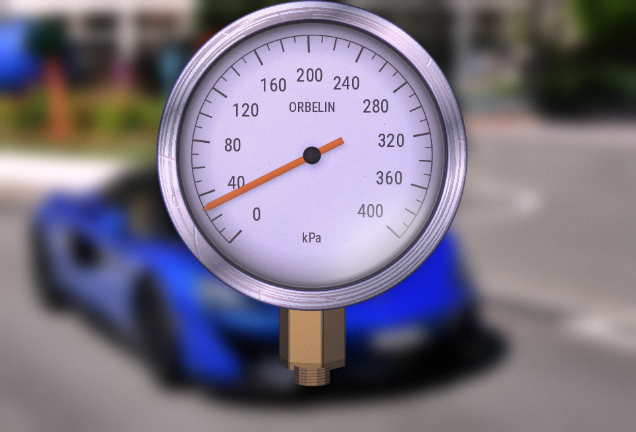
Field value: **30** kPa
